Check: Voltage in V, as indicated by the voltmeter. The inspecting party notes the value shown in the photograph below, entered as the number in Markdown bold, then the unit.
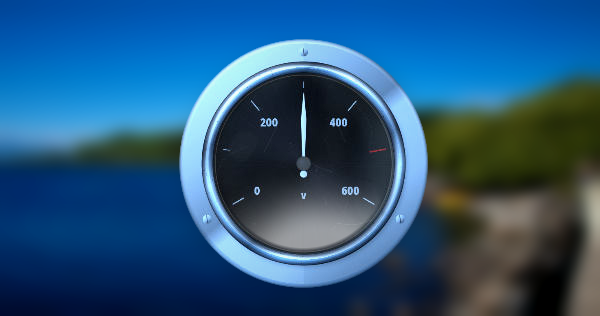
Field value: **300** V
